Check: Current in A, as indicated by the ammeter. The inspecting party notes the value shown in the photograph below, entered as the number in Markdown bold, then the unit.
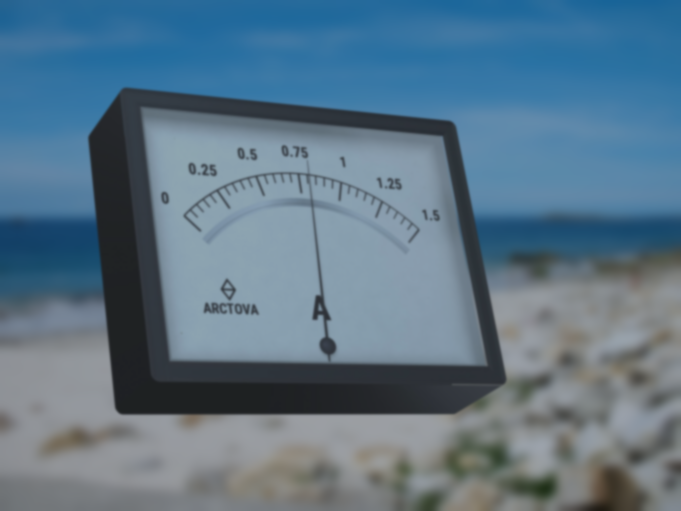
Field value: **0.8** A
